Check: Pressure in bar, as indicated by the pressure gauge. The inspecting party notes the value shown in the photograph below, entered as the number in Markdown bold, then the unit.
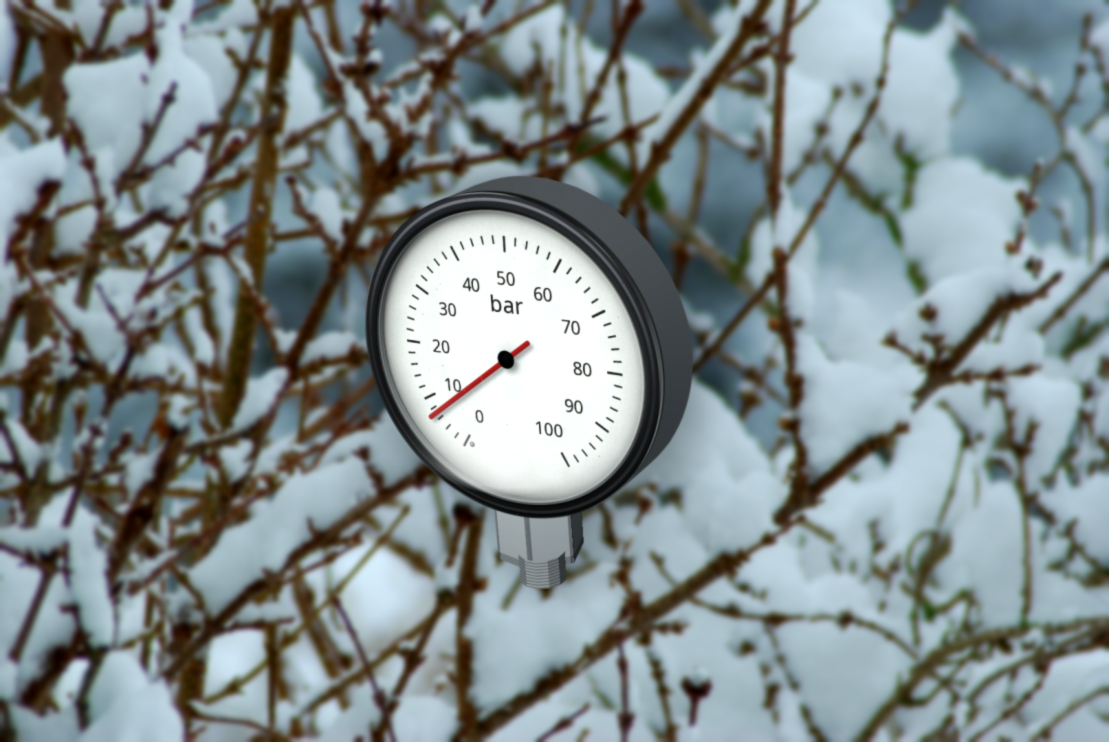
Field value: **7** bar
